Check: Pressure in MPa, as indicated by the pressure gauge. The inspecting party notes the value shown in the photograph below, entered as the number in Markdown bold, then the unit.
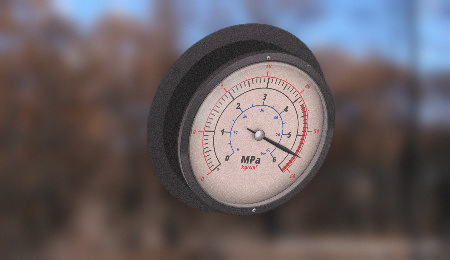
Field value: **5.5** MPa
